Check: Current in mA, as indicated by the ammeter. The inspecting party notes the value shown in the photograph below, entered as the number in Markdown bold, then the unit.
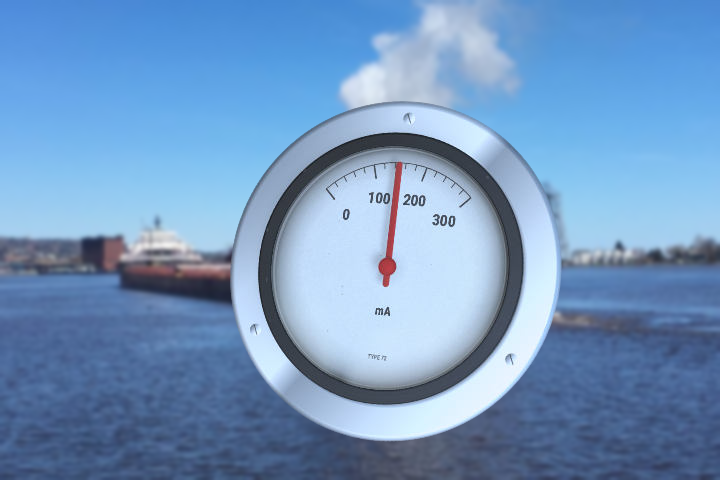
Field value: **150** mA
